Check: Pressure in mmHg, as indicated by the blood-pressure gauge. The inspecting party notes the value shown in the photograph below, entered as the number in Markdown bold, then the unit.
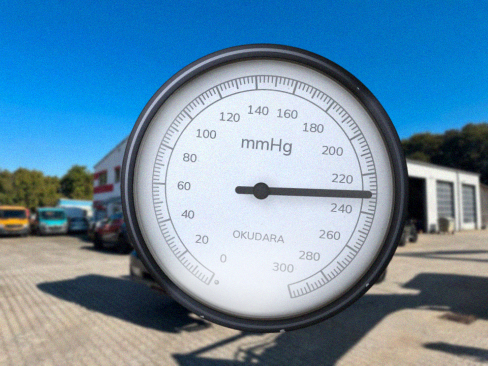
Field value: **230** mmHg
